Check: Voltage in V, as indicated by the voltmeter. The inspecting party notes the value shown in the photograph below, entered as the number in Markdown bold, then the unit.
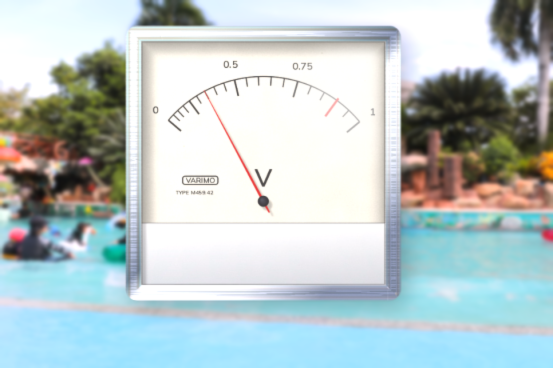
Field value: **0.35** V
